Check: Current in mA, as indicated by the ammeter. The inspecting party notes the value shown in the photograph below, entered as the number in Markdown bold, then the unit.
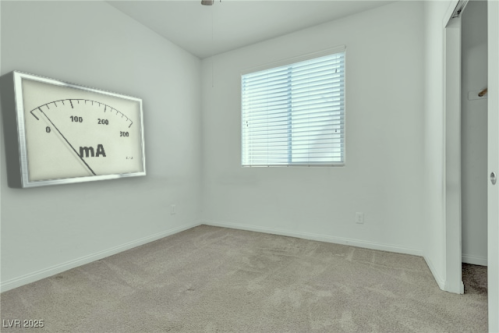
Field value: **20** mA
